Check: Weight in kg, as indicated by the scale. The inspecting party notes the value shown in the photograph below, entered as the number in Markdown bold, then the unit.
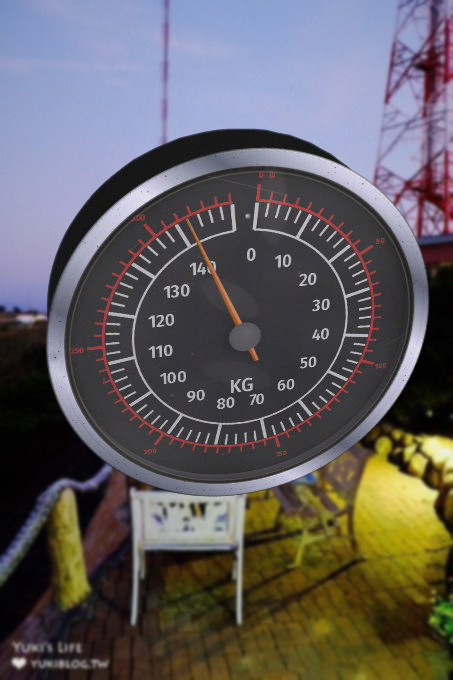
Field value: **142** kg
